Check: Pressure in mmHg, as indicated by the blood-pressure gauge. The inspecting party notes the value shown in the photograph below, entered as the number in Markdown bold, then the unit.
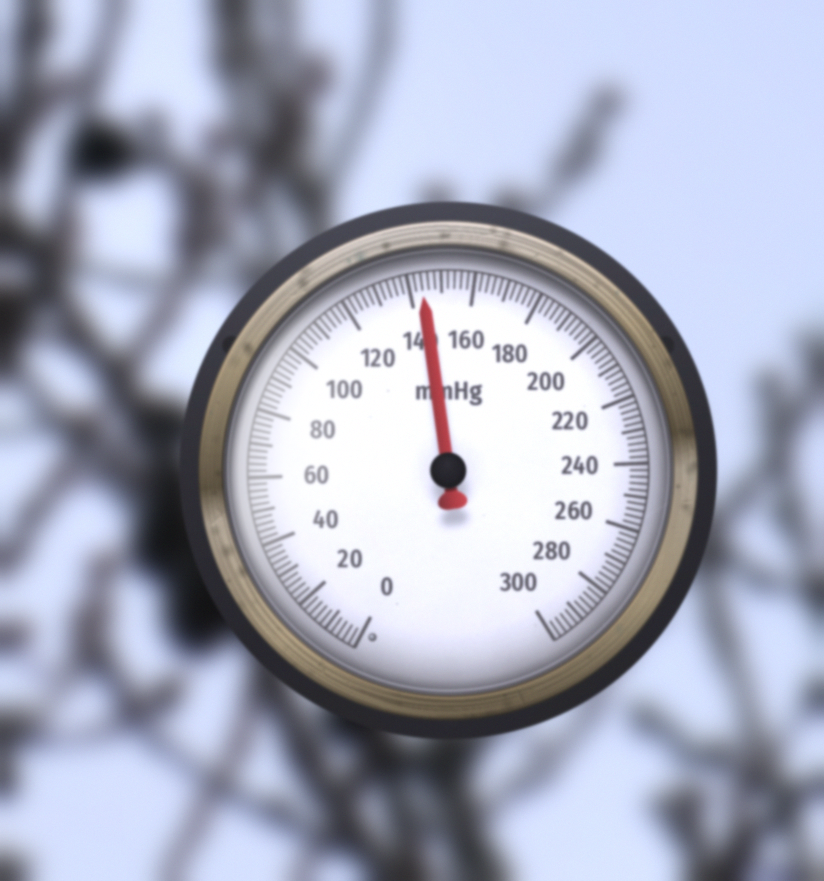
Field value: **144** mmHg
